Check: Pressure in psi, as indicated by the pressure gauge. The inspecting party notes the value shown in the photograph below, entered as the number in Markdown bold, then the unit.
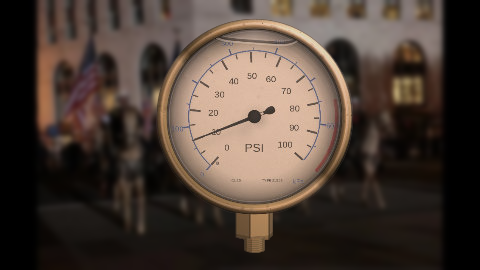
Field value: **10** psi
